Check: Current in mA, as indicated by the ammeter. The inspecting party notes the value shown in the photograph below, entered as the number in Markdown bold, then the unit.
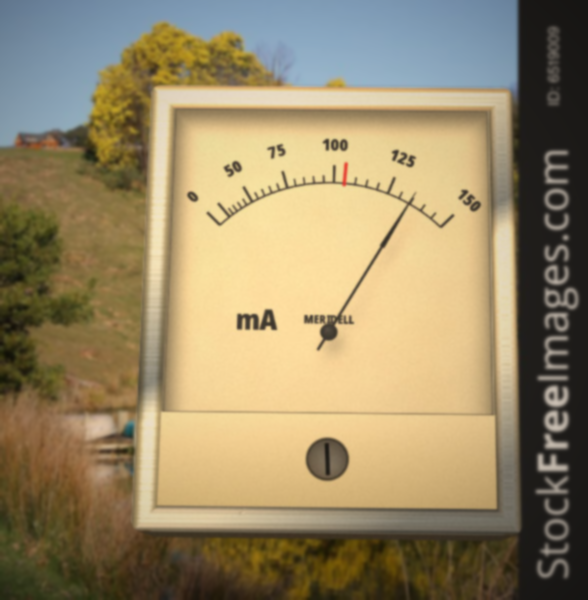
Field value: **135** mA
